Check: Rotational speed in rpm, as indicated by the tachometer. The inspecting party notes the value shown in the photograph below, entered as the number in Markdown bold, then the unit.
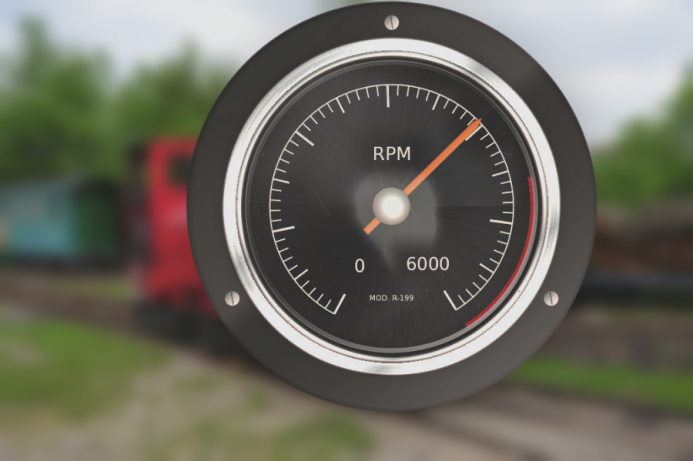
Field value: **3950** rpm
